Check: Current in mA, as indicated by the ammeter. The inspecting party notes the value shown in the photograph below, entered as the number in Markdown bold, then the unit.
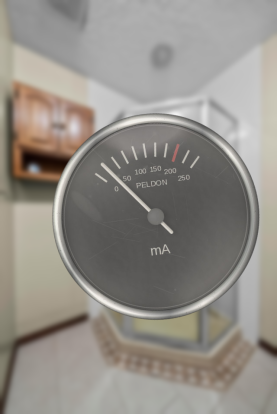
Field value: **25** mA
